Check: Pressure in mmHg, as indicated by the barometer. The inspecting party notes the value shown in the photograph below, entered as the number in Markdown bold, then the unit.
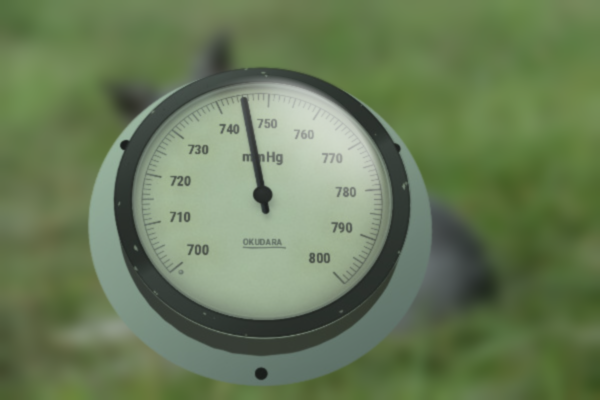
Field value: **745** mmHg
